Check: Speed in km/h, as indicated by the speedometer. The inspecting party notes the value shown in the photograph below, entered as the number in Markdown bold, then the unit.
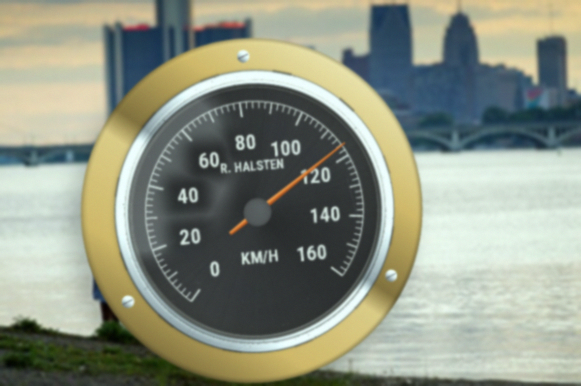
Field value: **116** km/h
